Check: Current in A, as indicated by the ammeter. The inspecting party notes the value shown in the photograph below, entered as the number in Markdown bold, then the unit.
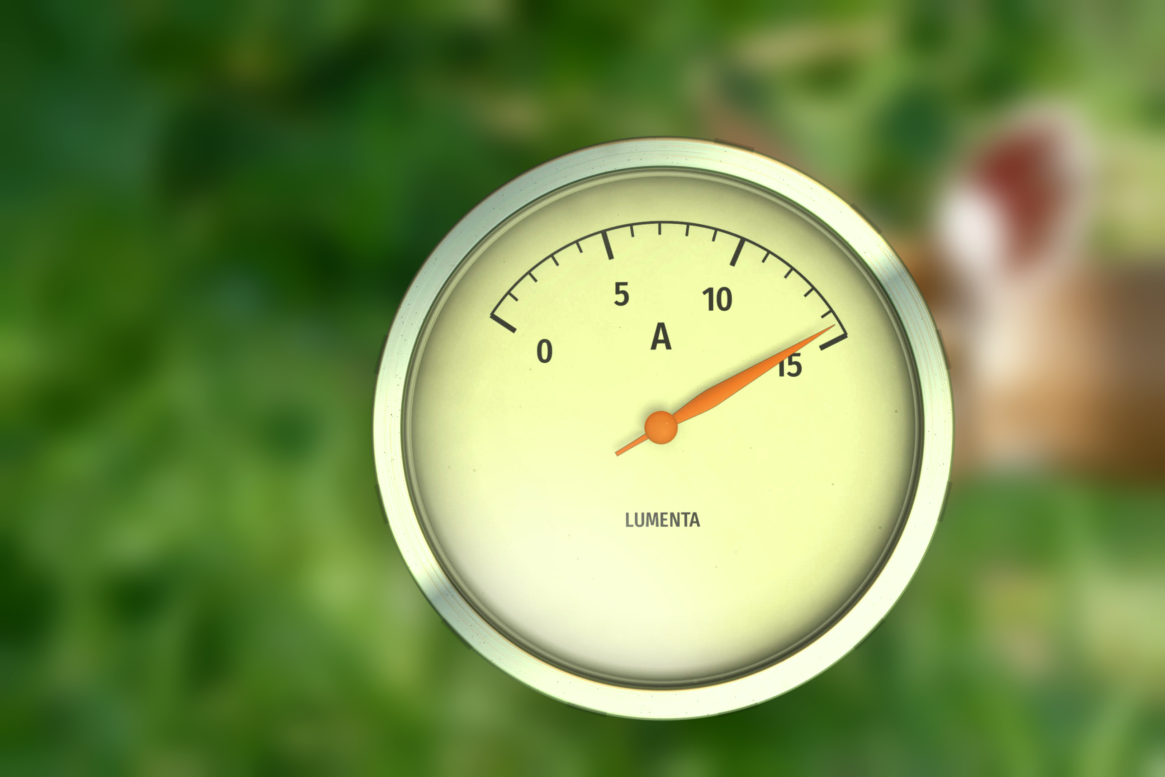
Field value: **14.5** A
